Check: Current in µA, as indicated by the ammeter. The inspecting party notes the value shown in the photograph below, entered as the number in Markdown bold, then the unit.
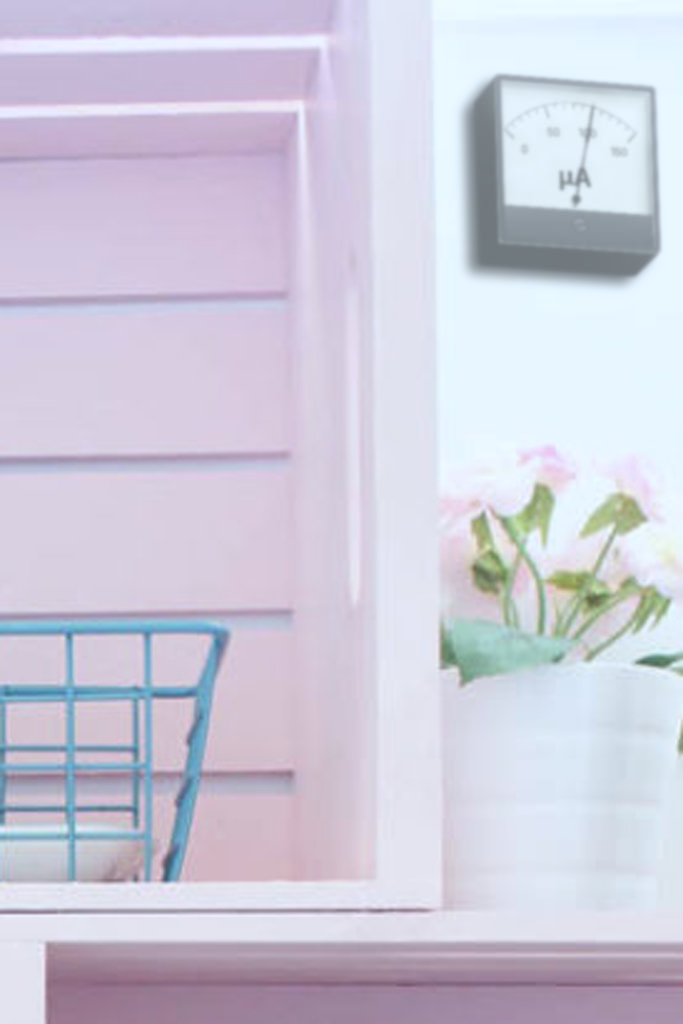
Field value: **100** µA
